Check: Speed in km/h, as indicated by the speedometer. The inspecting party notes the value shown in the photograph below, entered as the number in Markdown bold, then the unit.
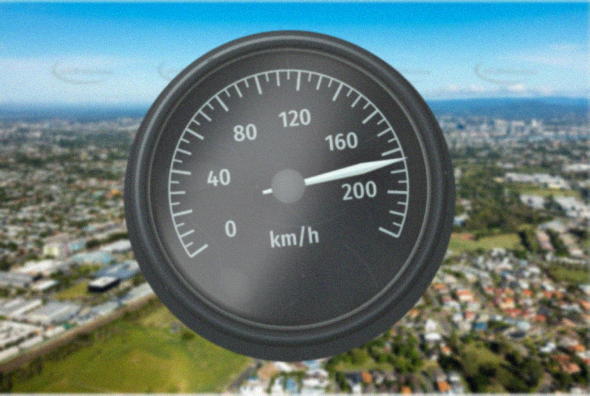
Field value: **185** km/h
